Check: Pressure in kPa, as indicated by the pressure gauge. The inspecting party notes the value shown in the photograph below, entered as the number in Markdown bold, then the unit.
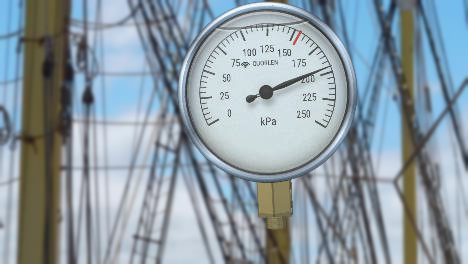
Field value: **195** kPa
